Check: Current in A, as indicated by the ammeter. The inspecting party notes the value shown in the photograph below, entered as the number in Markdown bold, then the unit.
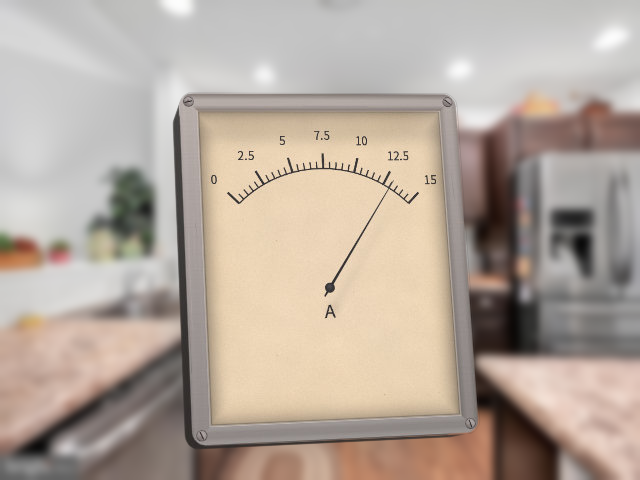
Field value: **13** A
